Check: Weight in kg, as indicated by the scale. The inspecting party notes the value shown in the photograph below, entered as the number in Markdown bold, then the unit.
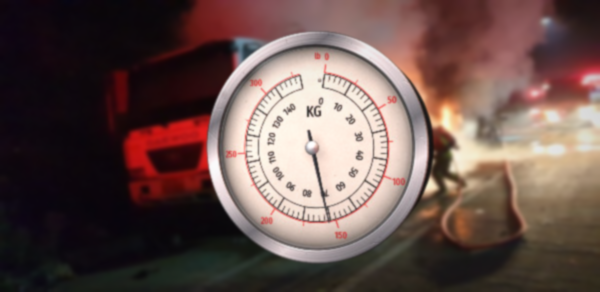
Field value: **70** kg
